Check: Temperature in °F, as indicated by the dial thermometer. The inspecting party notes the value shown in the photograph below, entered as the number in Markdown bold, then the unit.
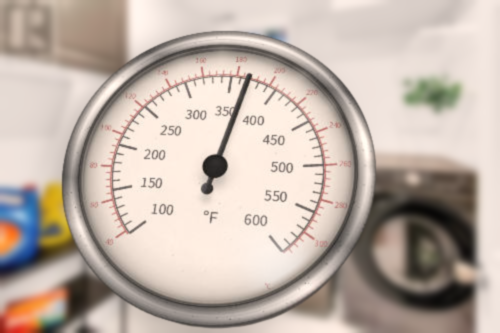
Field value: **370** °F
